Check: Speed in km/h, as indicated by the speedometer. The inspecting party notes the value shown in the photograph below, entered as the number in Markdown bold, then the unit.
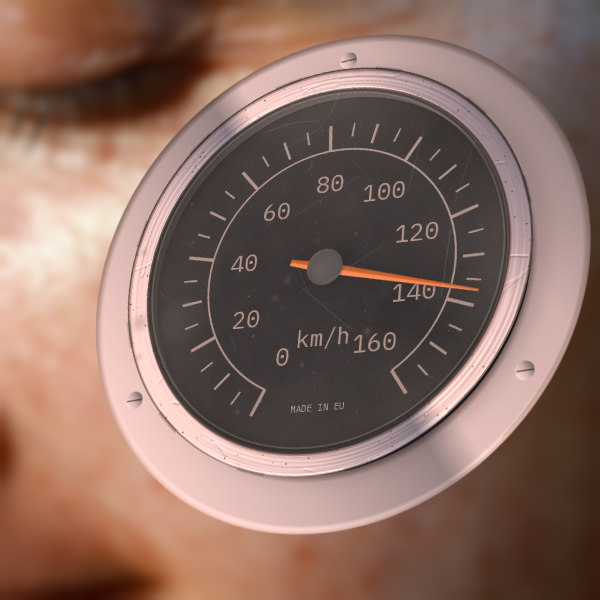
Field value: **137.5** km/h
